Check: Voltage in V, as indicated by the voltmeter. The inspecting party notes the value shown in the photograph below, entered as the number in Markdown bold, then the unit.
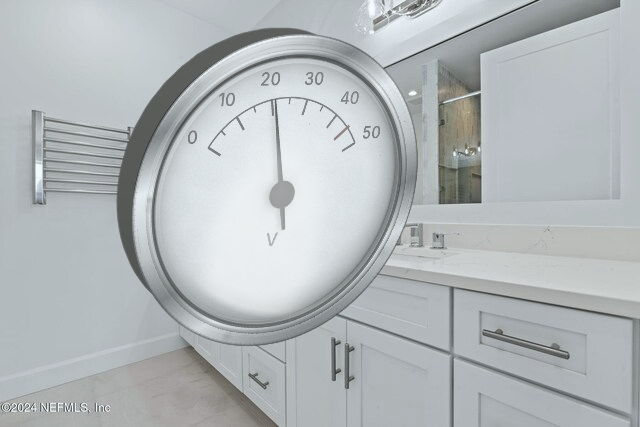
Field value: **20** V
